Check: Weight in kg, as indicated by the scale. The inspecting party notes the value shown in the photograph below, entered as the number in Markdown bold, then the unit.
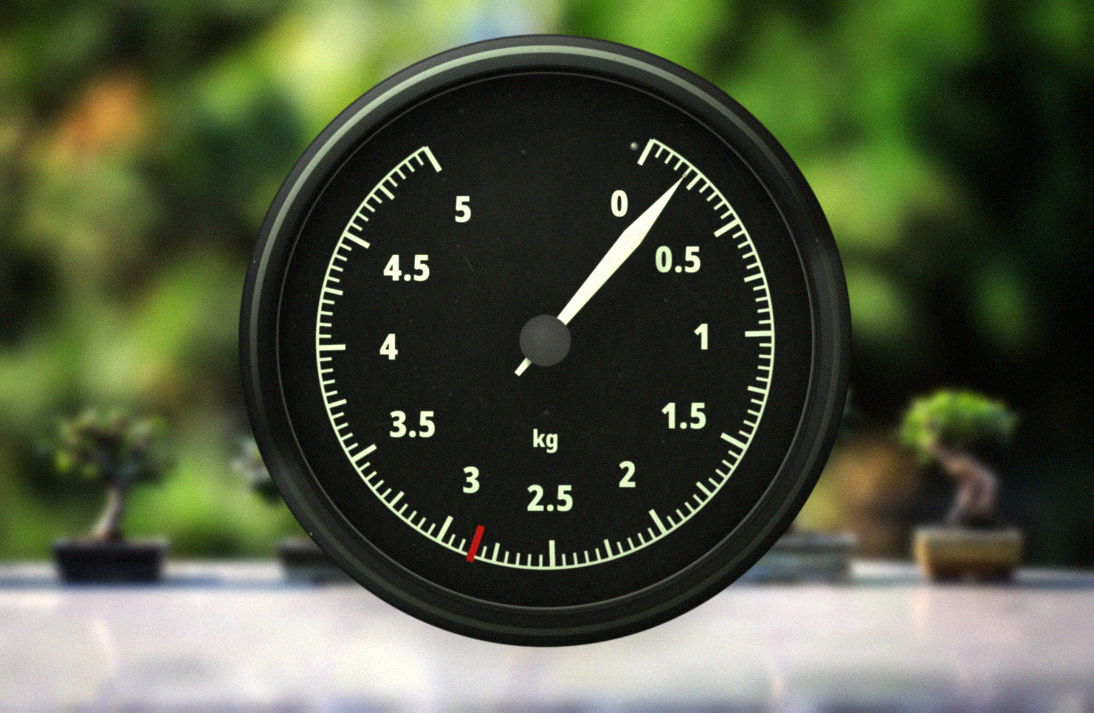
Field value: **0.2** kg
